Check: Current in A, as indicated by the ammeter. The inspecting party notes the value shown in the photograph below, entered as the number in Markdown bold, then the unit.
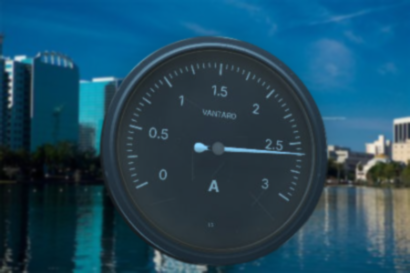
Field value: **2.6** A
